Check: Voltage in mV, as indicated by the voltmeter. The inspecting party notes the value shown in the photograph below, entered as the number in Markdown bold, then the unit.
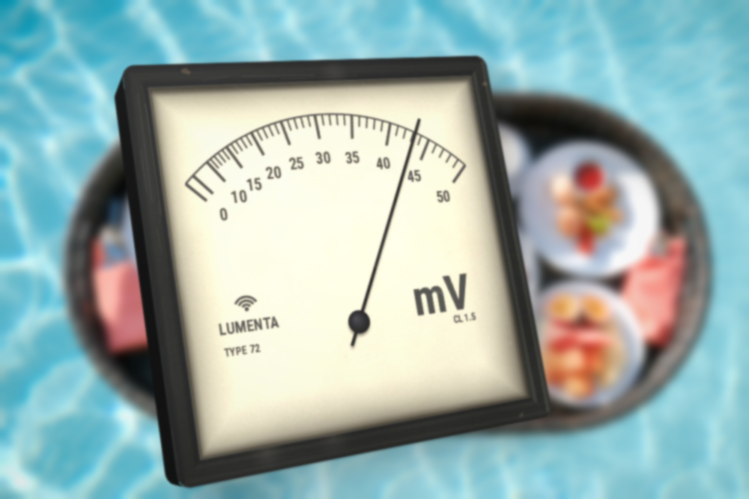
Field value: **43** mV
